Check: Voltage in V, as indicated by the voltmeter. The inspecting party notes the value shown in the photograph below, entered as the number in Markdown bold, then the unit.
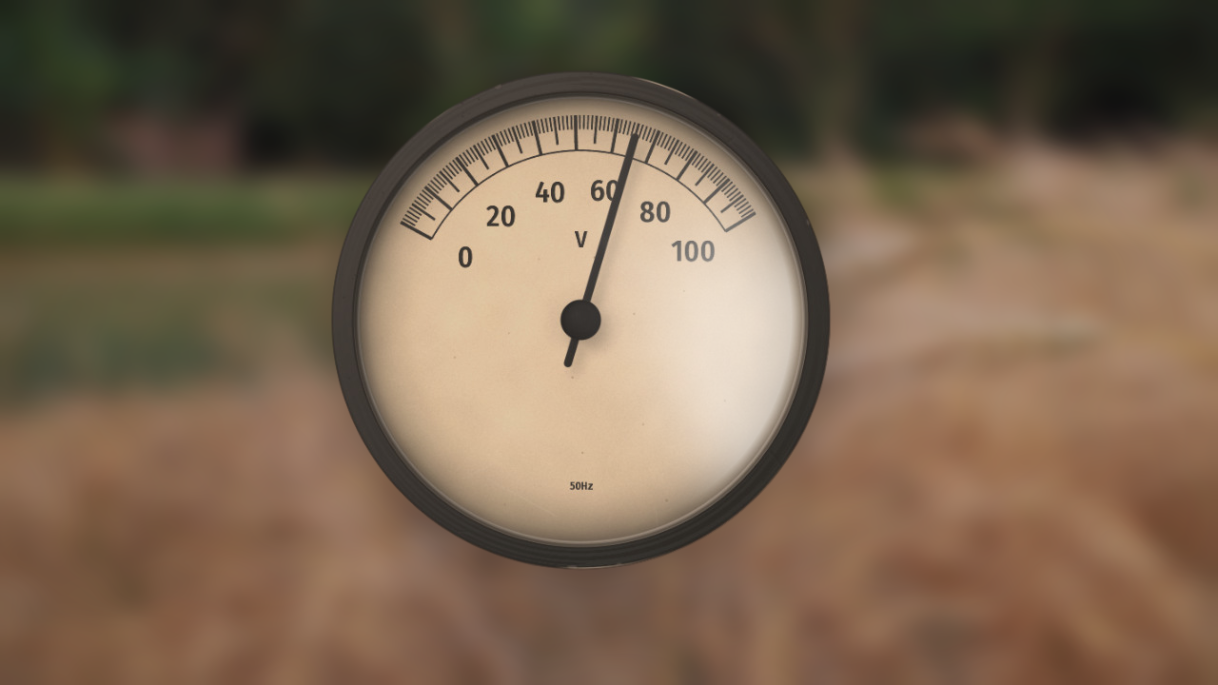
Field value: **65** V
